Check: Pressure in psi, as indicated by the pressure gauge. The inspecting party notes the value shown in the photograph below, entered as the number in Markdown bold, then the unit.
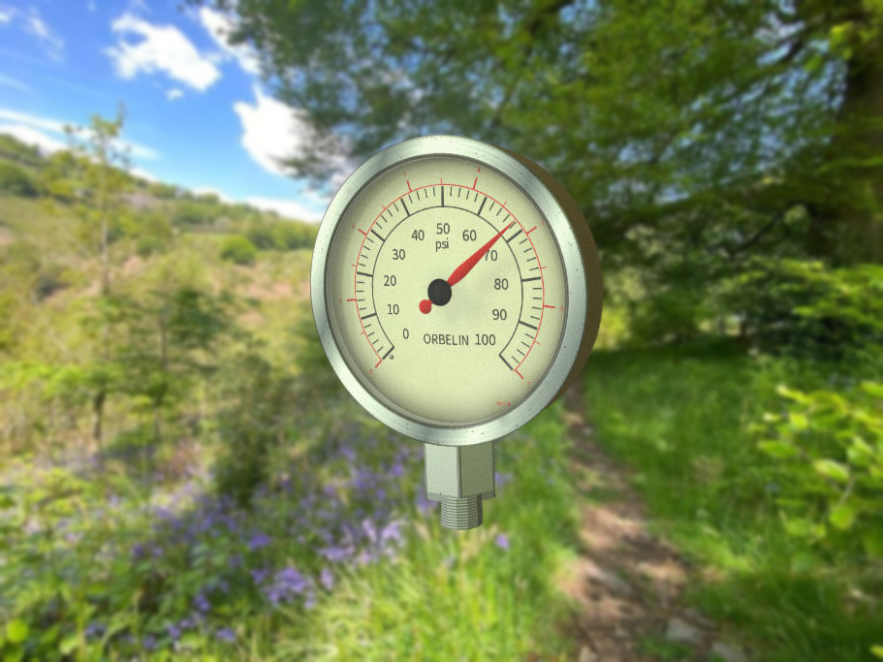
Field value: **68** psi
